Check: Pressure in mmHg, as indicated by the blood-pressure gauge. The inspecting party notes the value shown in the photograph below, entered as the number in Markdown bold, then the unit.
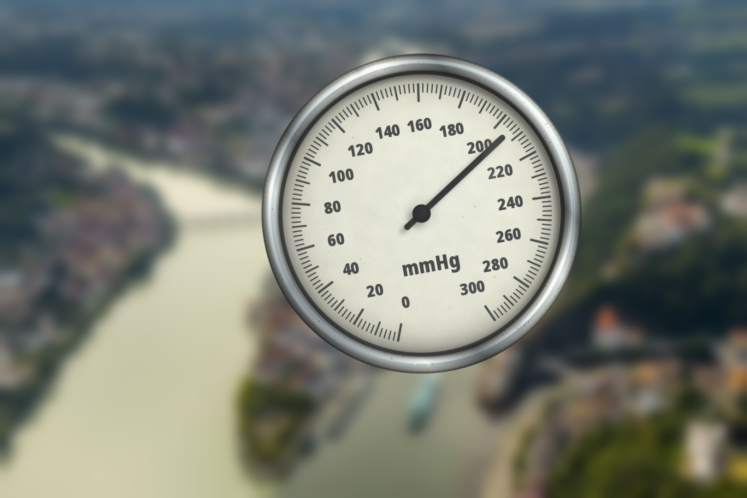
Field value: **206** mmHg
